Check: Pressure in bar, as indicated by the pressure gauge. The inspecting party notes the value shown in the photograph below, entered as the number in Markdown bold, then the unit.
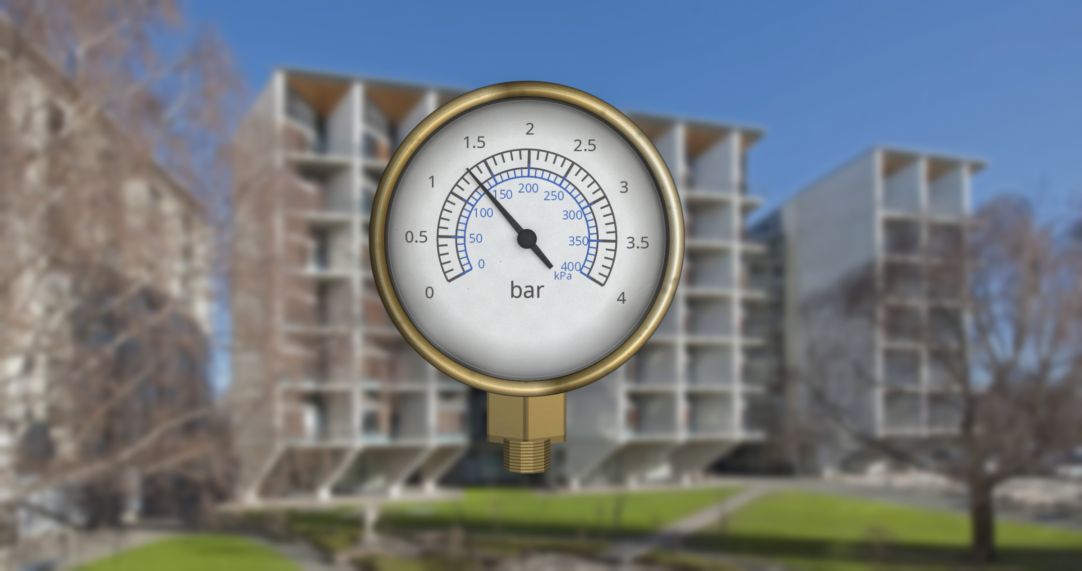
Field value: **1.3** bar
